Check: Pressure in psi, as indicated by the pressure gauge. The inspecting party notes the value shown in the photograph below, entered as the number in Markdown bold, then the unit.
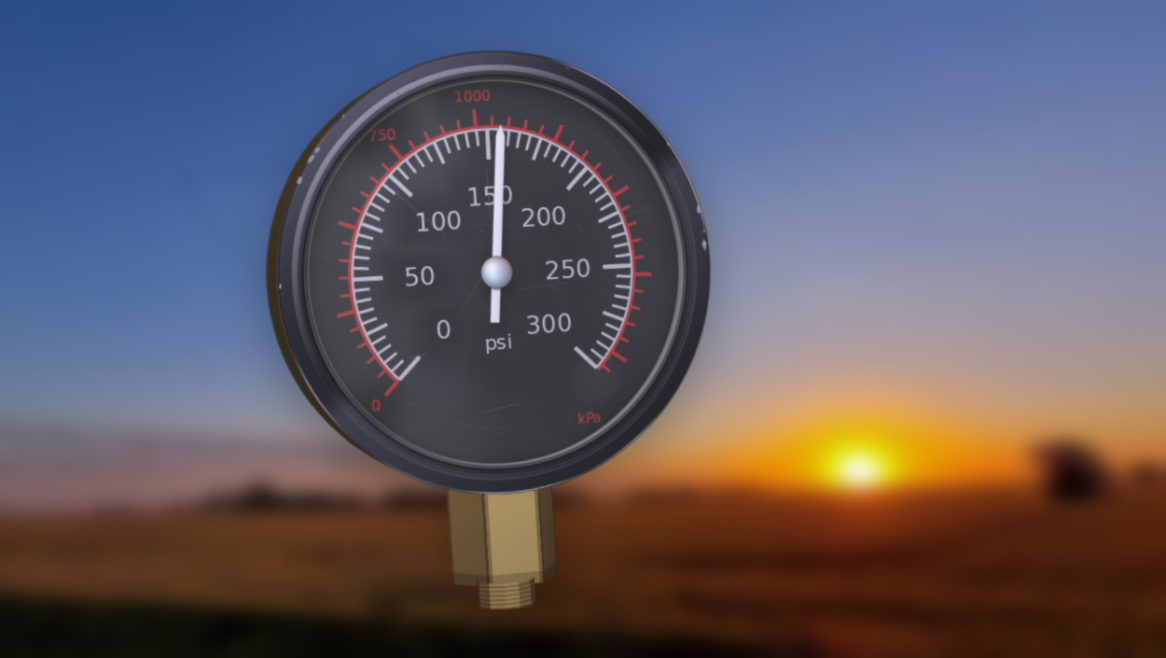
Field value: **155** psi
